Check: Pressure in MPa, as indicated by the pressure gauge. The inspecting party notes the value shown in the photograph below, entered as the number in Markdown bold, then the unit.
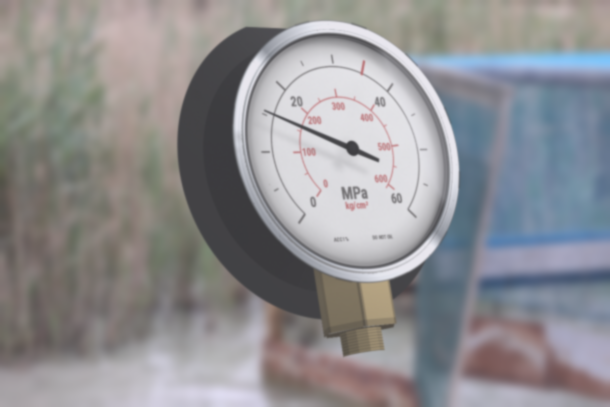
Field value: **15** MPa
